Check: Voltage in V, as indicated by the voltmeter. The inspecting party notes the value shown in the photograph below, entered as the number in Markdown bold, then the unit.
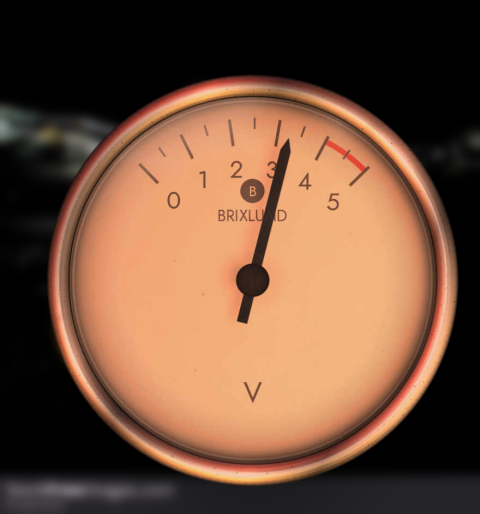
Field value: **3.25** V
